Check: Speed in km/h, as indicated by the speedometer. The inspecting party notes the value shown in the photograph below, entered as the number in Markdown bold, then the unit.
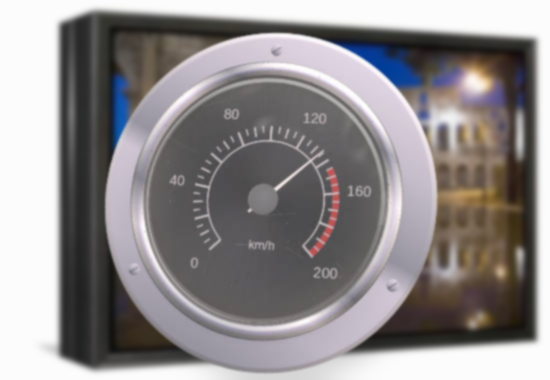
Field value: **135** km/h
